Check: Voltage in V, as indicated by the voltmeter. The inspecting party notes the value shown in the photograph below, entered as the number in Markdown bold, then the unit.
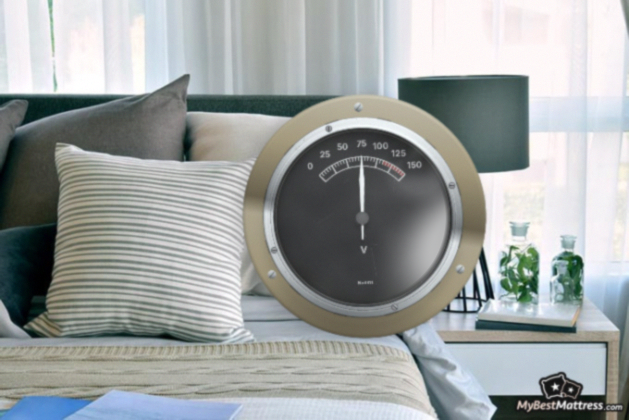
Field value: **75** V
